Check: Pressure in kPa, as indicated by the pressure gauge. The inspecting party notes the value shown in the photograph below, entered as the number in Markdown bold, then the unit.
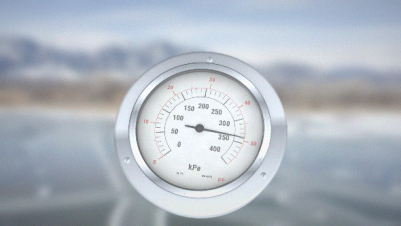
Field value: **340** kPa
